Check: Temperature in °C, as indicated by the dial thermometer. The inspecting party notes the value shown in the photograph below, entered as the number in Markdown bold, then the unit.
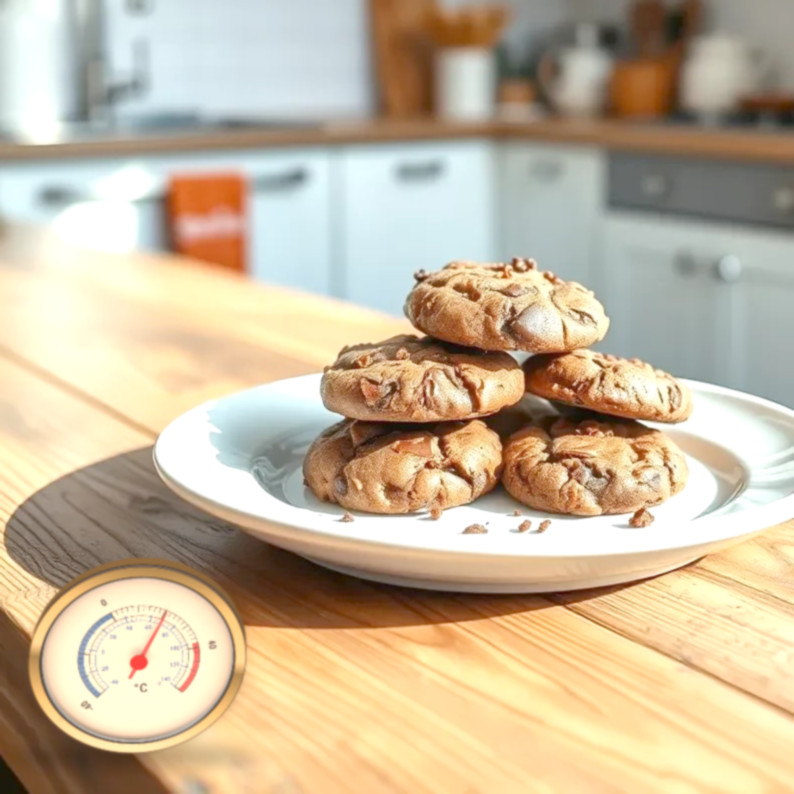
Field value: **20** °C
